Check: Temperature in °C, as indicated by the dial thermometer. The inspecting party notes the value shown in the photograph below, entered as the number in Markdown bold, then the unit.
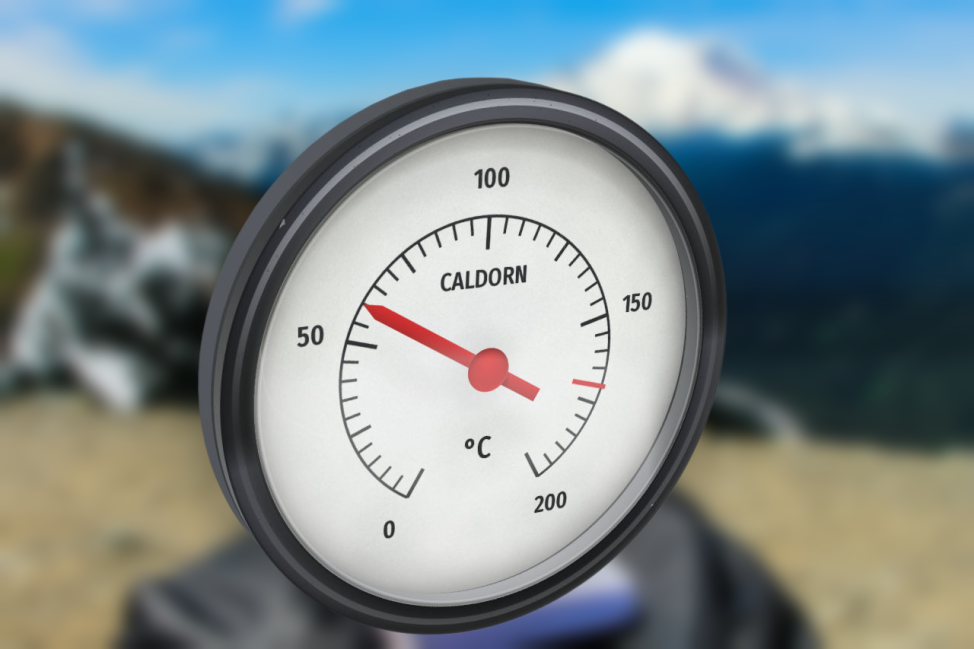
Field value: **60** °C
